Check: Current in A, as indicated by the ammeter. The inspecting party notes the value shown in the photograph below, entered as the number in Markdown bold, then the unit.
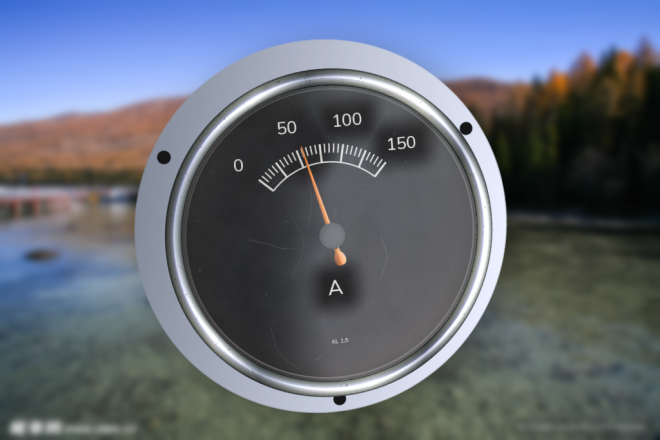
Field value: **55** A
